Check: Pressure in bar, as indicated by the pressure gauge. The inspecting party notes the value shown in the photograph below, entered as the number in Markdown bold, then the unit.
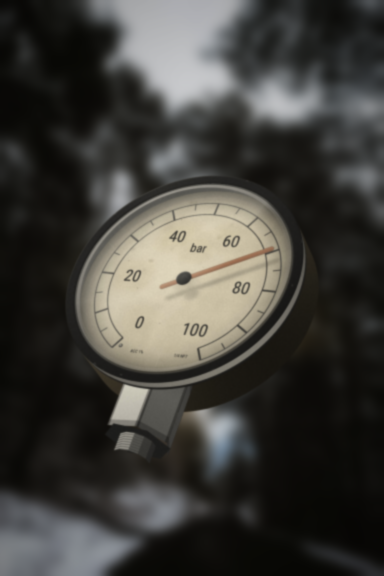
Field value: **70** bar
